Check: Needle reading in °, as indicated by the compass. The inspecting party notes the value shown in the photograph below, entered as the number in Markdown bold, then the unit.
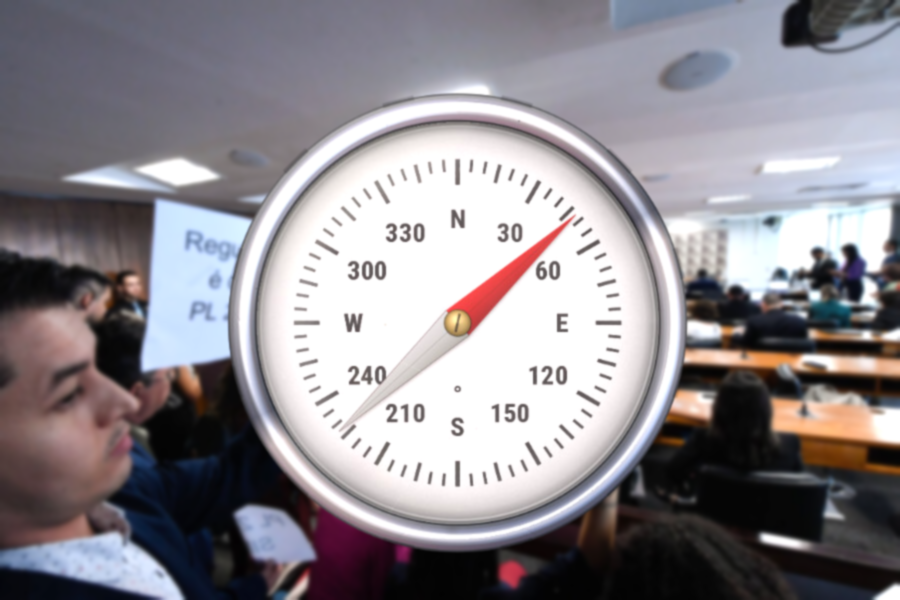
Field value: **47.5** °
